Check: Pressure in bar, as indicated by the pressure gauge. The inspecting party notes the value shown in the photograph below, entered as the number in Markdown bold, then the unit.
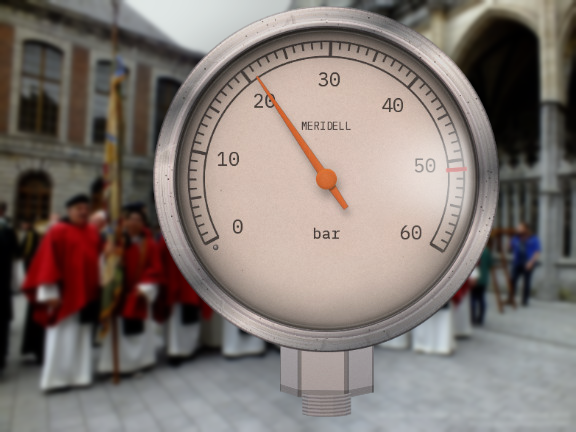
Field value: **21** bar
